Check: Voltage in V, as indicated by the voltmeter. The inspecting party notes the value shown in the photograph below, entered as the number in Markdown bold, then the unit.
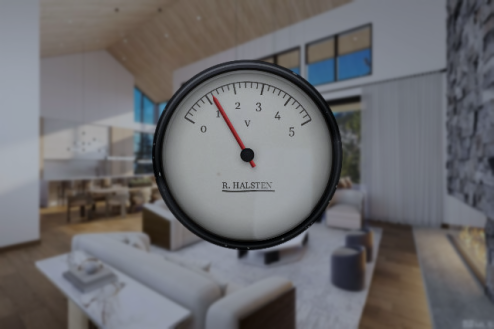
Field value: **1.2** V
